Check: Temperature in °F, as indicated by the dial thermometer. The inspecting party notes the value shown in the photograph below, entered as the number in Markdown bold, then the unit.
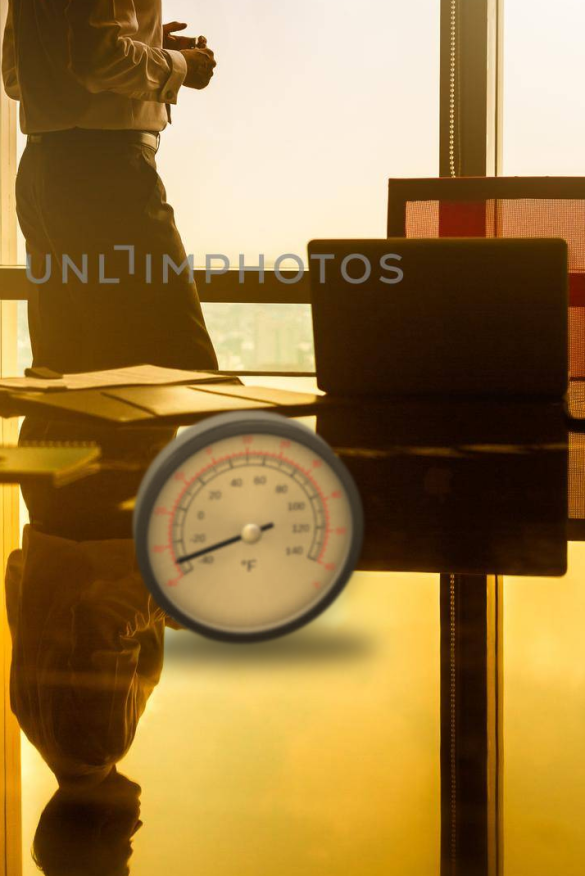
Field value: **-30** °F
